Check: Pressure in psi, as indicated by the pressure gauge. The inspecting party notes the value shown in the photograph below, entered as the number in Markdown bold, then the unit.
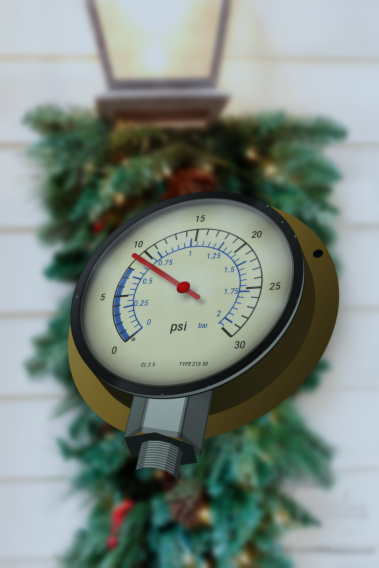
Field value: **9** psi
